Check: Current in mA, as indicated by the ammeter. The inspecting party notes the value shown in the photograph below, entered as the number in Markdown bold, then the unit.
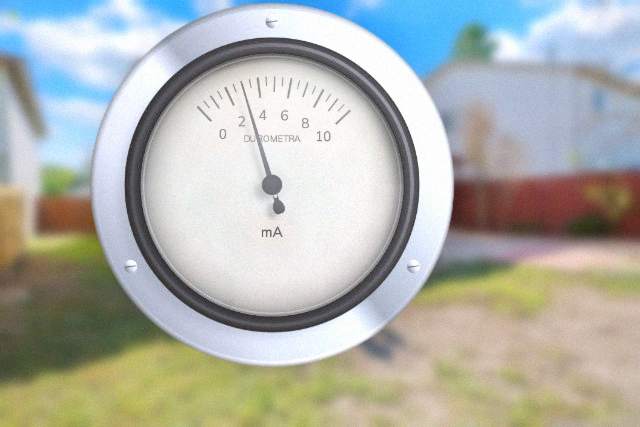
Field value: **3** mA
